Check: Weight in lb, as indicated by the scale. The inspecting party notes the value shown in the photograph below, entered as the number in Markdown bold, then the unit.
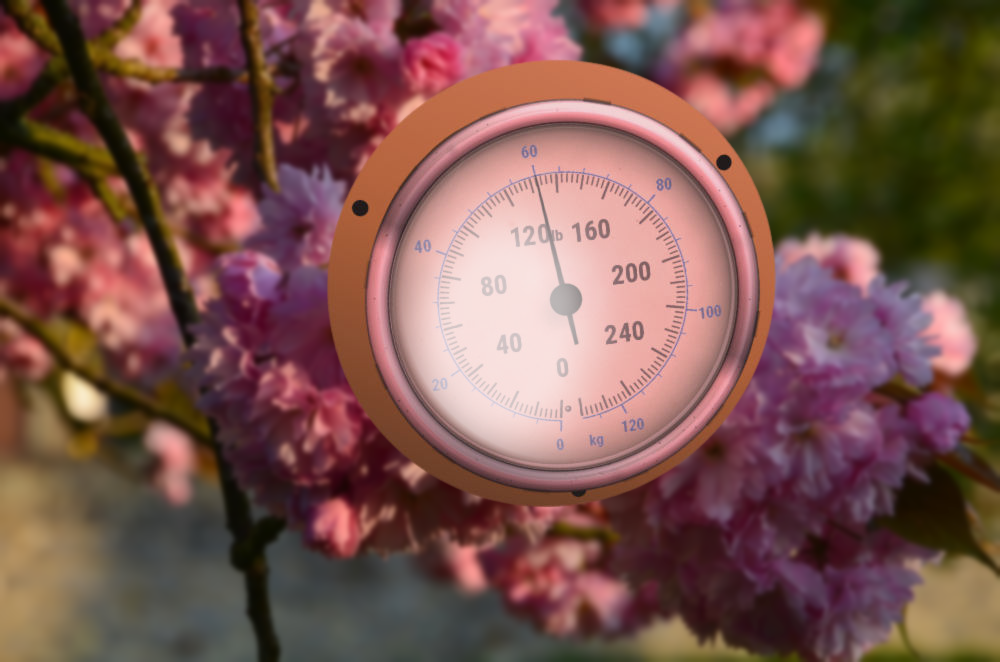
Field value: **132** lb
